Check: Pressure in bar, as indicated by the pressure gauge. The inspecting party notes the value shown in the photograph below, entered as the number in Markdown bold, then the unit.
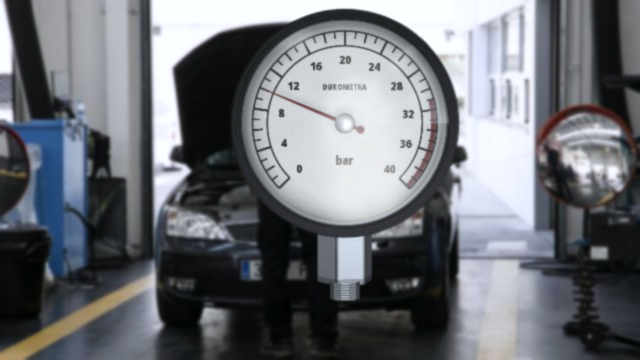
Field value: **10** bar
